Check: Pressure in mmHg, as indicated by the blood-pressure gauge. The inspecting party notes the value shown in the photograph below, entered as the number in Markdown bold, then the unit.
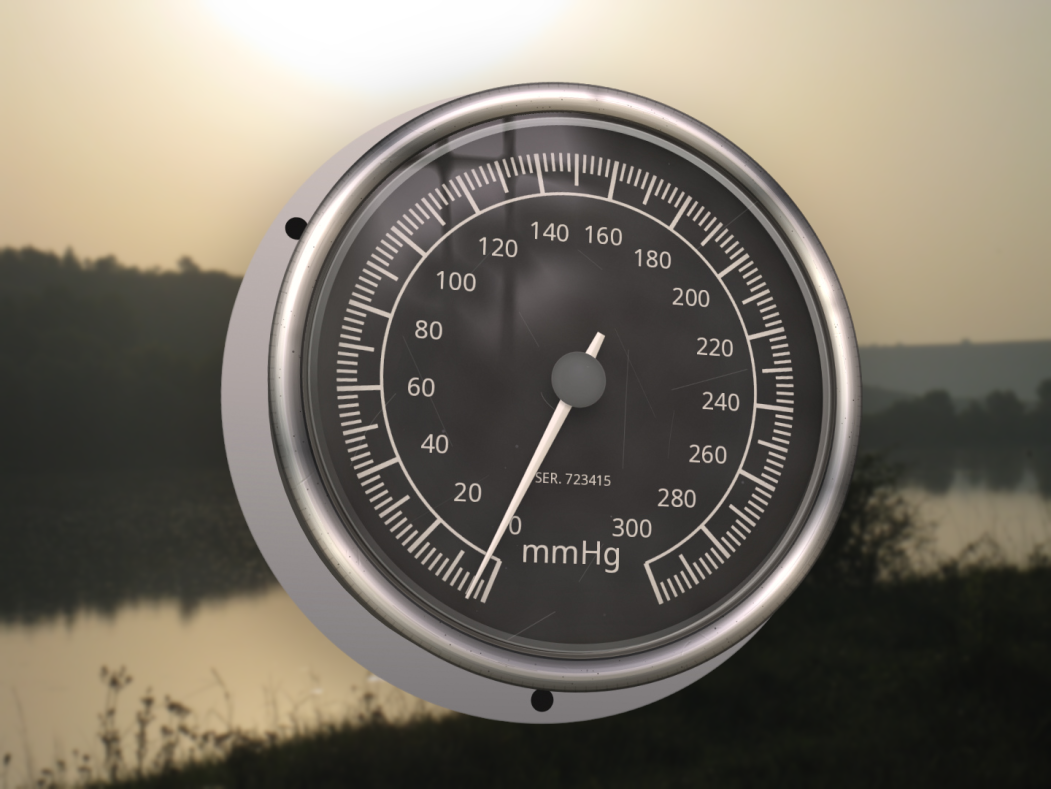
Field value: **4** mmHg
